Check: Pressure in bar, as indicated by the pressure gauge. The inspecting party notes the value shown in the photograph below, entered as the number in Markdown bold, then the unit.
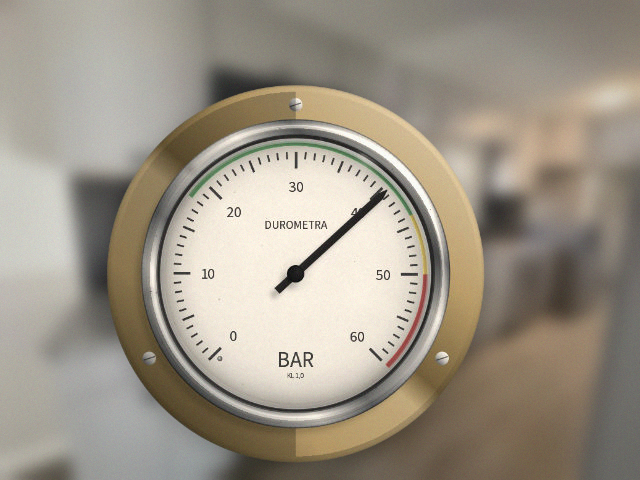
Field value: **40.5** bar
